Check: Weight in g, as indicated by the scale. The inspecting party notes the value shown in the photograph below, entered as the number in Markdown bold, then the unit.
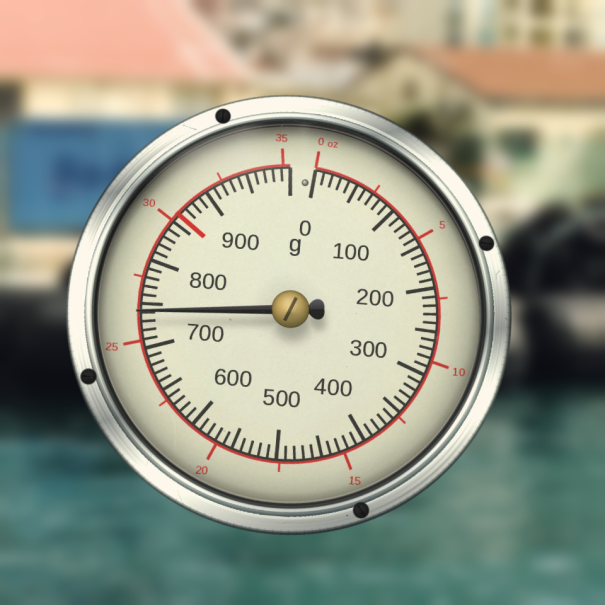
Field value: **740** g
